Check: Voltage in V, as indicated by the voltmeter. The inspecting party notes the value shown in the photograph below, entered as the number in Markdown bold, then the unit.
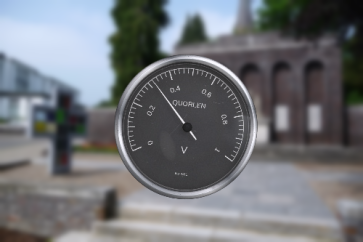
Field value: **0.32** V
